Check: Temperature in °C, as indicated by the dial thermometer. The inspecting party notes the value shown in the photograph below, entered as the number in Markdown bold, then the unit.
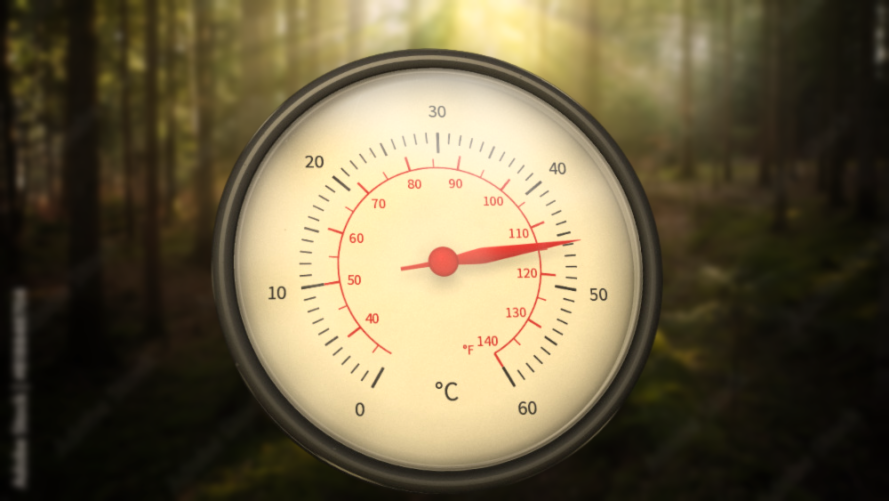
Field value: **46** °C
